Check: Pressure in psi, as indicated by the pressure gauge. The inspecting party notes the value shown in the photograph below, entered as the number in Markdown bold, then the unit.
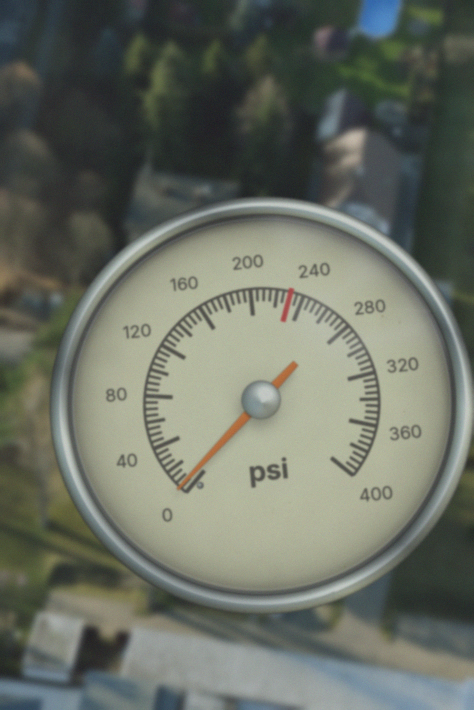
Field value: **5** psi
